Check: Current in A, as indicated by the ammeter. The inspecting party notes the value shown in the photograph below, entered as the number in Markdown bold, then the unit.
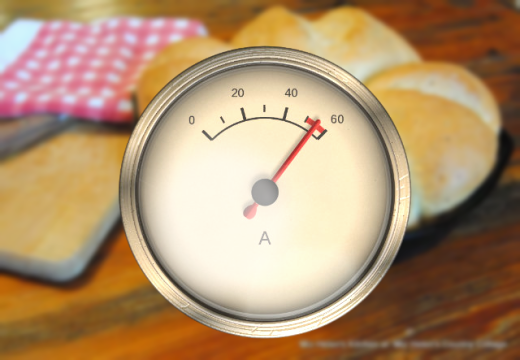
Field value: **55** A
